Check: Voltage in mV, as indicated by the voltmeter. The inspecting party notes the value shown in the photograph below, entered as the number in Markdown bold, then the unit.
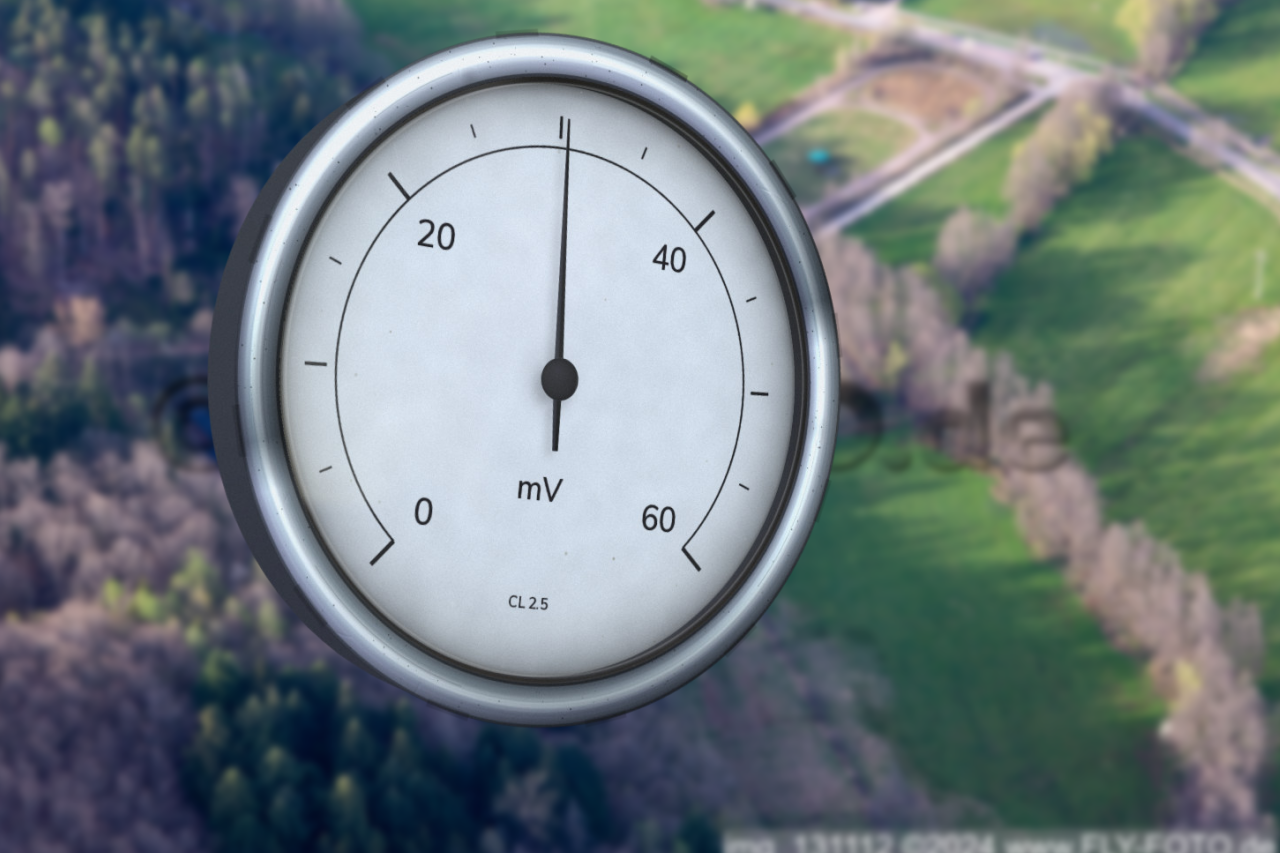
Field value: **30** mV
